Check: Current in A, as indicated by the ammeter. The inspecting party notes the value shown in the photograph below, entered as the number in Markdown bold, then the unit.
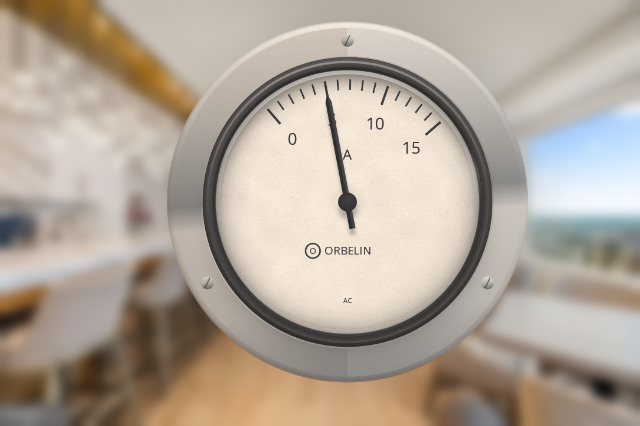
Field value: **5** A
